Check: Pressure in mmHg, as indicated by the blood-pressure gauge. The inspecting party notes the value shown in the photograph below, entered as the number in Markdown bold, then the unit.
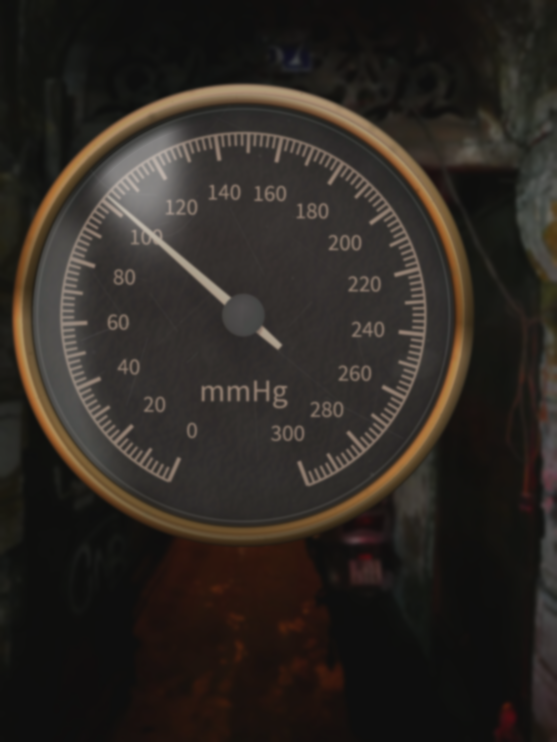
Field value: **102** mmHg
